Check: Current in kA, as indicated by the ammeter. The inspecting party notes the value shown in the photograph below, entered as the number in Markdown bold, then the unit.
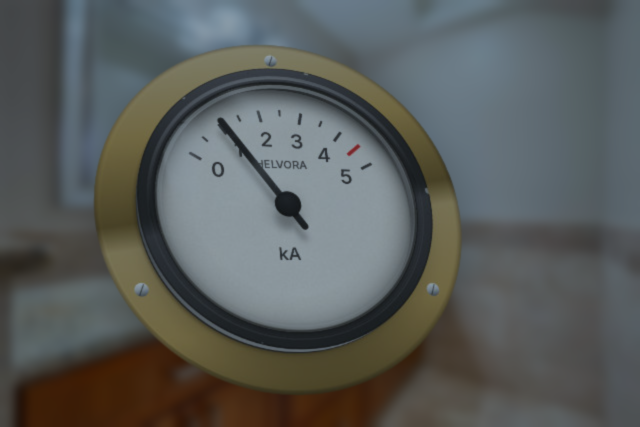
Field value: **1** kA
